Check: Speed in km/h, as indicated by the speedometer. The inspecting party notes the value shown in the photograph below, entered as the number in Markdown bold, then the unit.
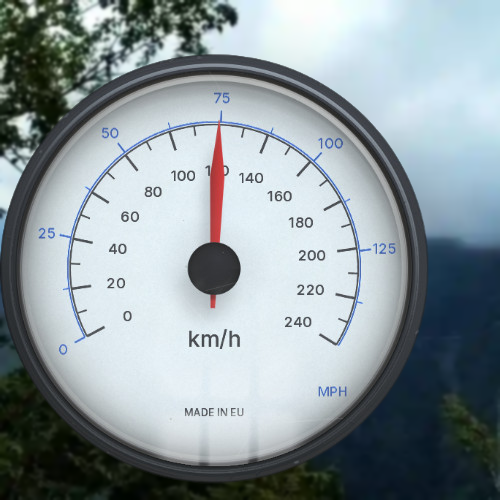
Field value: **120** km/h
